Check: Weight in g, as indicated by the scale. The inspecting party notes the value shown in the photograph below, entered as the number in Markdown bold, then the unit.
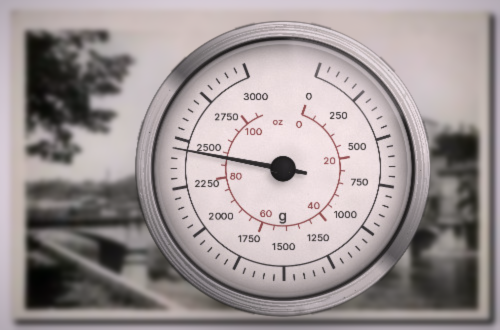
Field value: **2450** g
